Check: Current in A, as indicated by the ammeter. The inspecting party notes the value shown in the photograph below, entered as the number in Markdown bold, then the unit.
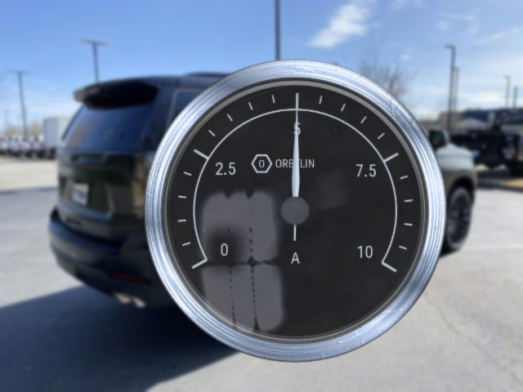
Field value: **5** A
